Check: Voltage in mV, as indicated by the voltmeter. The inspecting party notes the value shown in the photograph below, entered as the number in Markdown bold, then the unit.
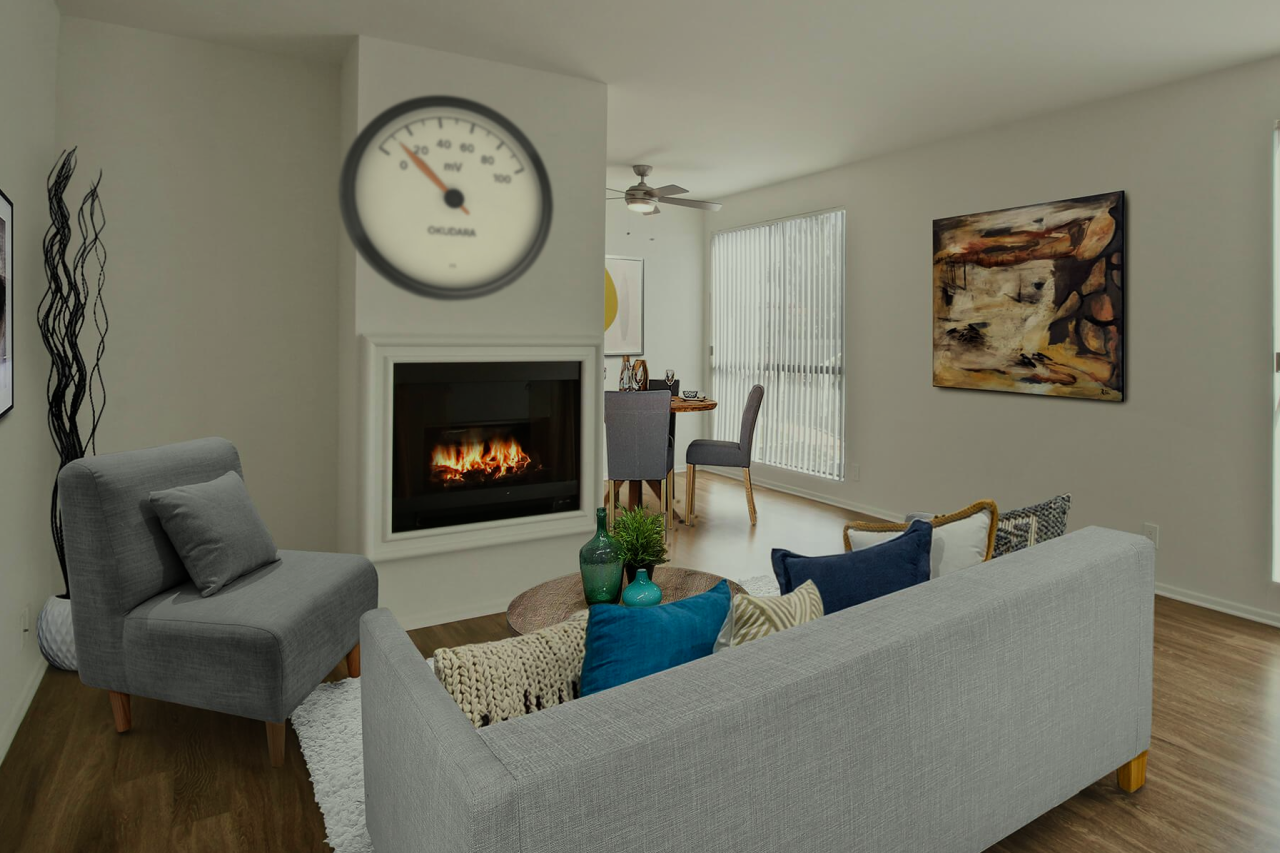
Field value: **10** mV
